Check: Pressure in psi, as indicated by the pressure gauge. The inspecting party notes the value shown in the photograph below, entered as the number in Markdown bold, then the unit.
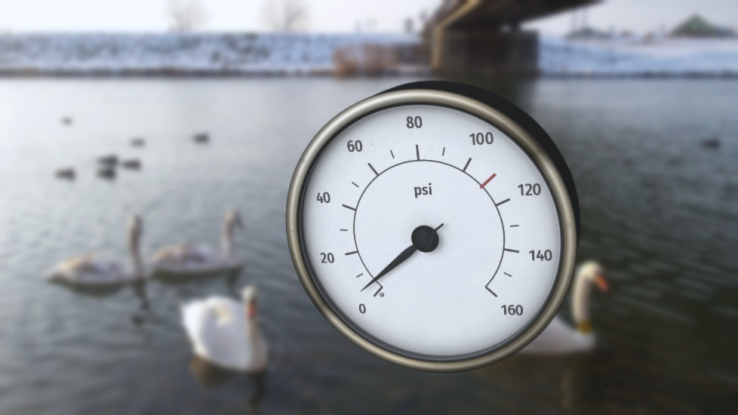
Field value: **5** psi
